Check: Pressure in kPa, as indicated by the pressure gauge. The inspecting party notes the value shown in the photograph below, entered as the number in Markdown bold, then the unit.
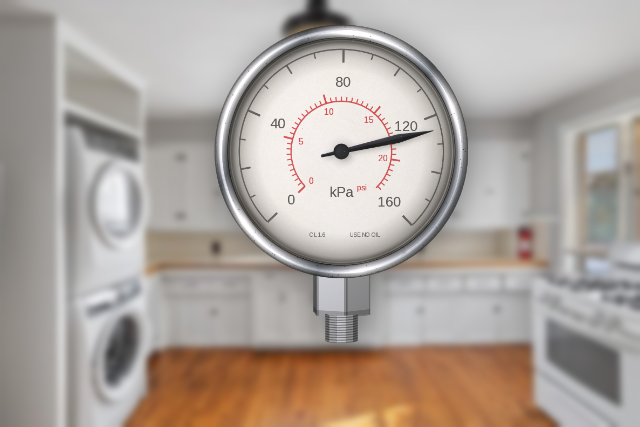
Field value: **125** kPa
